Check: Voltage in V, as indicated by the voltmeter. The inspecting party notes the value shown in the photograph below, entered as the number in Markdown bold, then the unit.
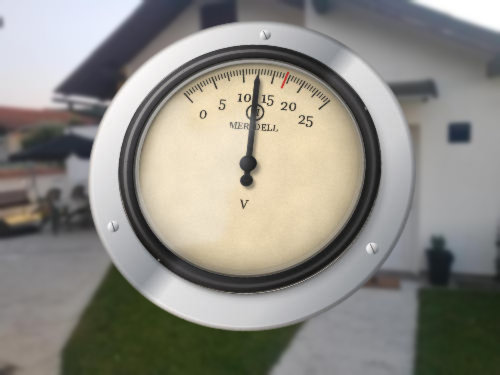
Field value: **12.5** V
